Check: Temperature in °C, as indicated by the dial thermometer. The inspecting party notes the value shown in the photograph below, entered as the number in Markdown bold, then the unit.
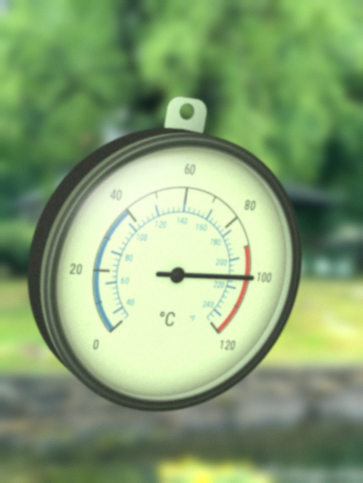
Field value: **100** °C
